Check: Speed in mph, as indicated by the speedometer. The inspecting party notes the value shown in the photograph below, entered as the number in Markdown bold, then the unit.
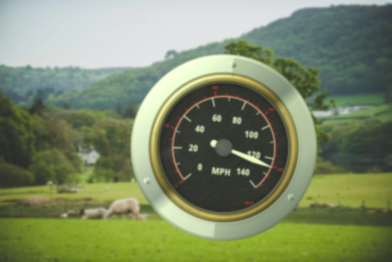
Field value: **125** mph
